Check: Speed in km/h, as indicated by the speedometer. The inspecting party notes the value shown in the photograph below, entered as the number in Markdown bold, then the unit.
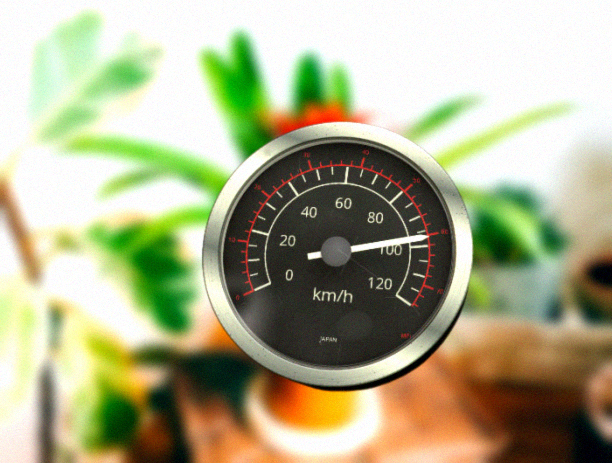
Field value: **97.5** km/h
